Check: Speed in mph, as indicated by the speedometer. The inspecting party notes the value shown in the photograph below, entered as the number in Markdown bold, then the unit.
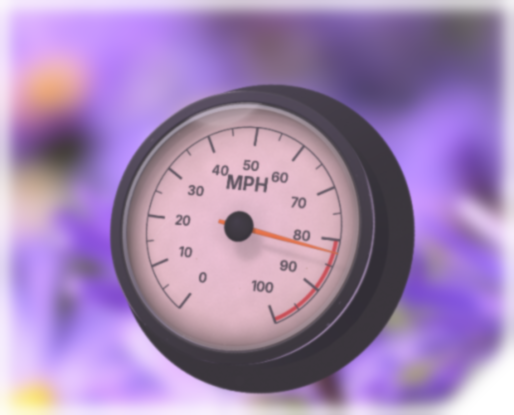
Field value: **82.5** mph
